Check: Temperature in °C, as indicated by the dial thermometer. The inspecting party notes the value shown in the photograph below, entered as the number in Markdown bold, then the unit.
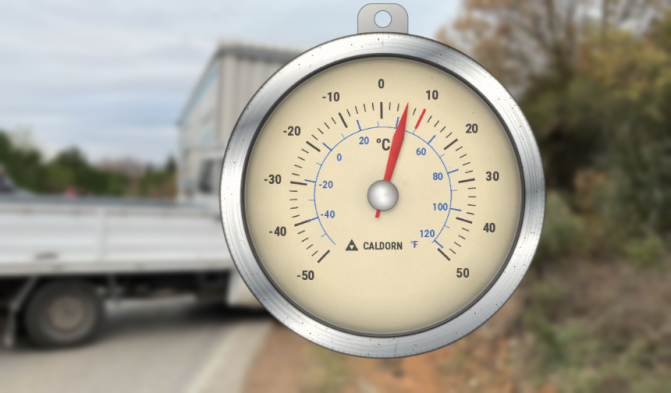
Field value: **6** °C
